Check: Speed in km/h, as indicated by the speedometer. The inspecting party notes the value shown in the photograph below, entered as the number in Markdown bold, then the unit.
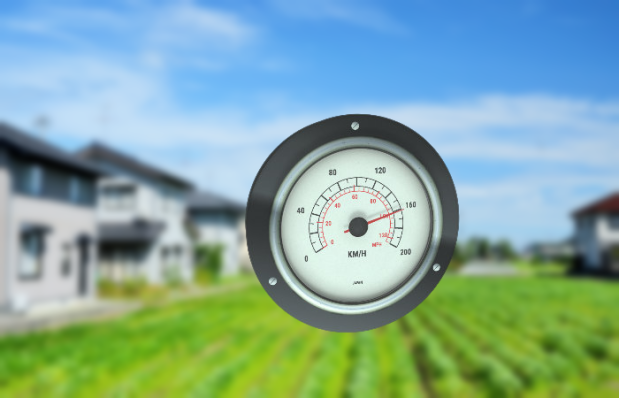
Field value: **160** km/h
